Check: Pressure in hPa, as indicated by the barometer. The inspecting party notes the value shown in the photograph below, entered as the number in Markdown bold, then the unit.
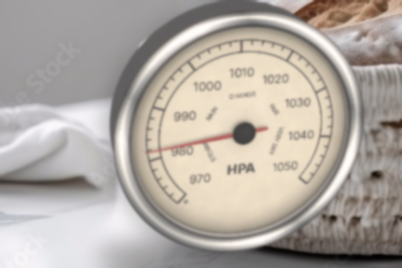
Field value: **982** hPa
